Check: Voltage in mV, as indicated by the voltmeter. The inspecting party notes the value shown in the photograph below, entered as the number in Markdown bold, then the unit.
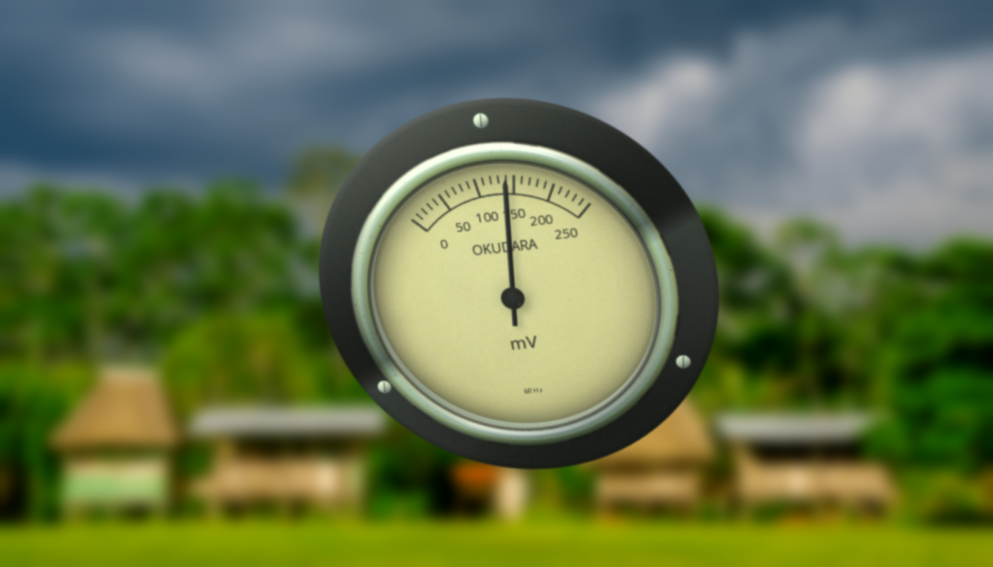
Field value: **140** mV
